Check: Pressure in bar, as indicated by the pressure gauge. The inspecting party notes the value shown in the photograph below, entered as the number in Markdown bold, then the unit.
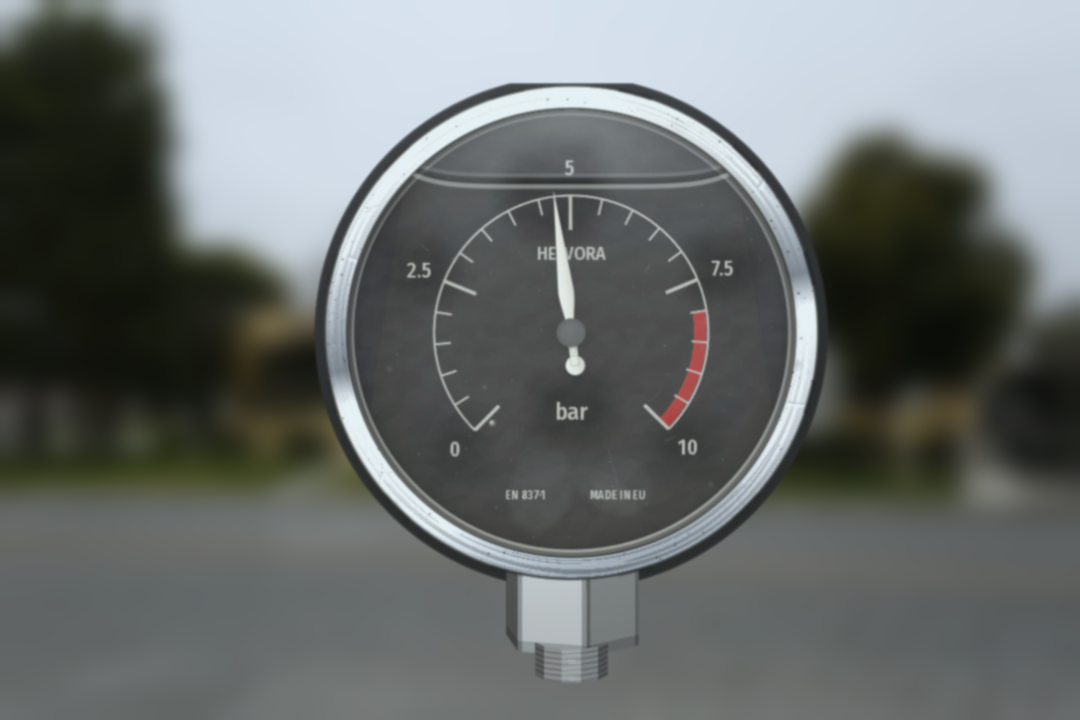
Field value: **4.75** bar
